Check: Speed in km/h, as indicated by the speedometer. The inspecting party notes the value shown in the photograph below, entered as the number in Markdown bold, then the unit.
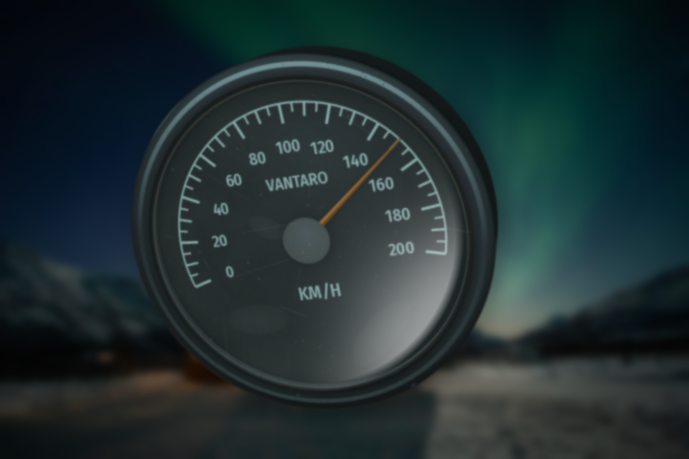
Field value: **150** km/h
